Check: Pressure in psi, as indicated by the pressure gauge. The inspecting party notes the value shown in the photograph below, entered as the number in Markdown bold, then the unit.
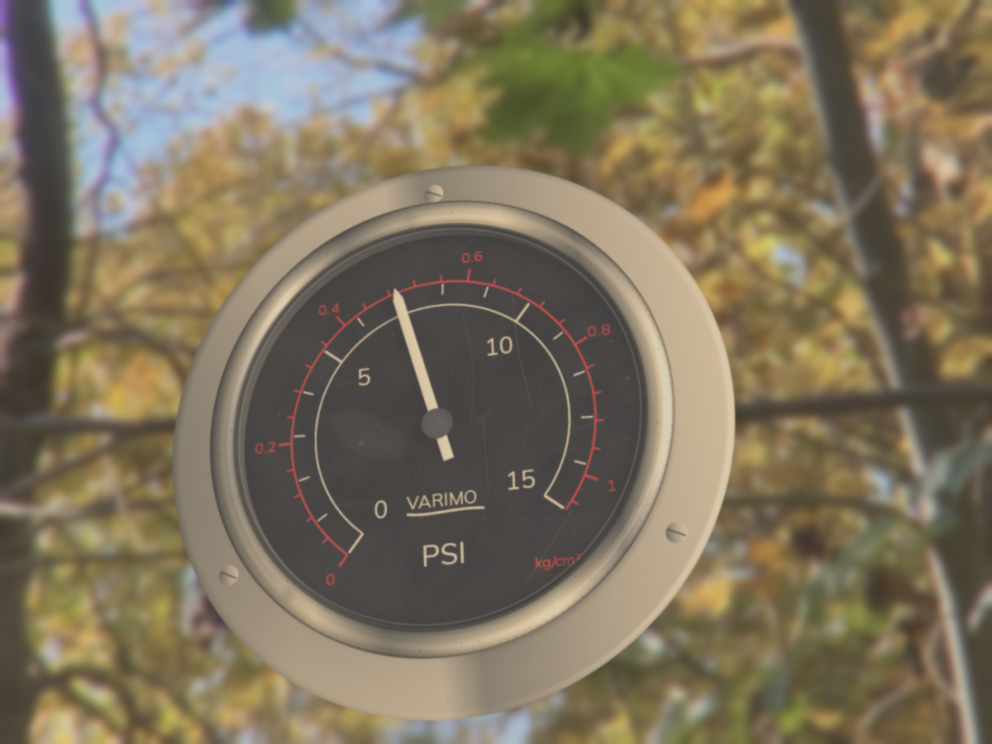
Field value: **7** psi
